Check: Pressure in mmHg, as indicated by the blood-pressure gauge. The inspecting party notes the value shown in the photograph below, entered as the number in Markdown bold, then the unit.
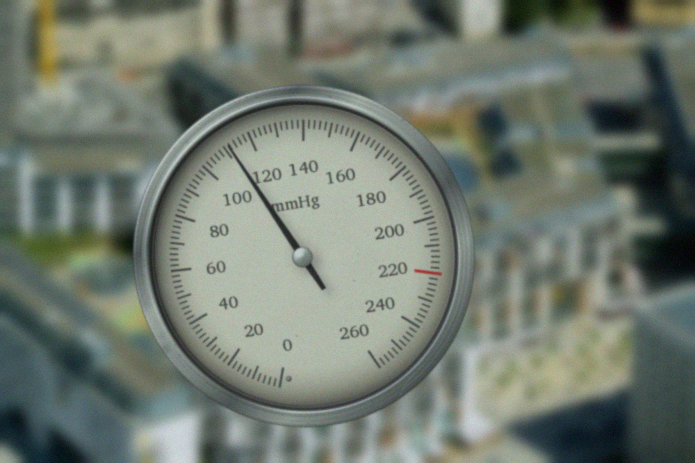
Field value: **112** mmHg
